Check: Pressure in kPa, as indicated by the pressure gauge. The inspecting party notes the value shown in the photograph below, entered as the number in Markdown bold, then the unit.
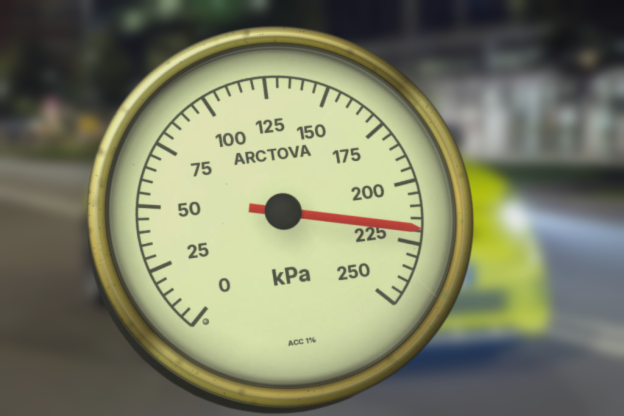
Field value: **220** kPa
